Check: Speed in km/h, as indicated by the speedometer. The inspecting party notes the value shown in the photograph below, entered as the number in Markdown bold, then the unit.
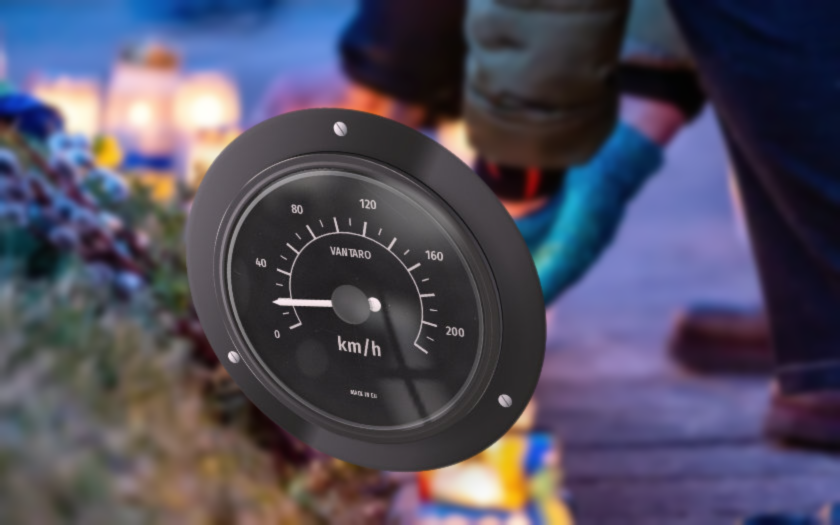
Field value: **20** km/h
